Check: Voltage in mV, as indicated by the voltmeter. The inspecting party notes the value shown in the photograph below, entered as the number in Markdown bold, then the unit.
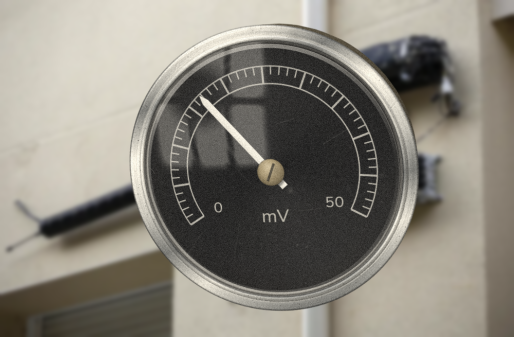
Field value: **17** mV
